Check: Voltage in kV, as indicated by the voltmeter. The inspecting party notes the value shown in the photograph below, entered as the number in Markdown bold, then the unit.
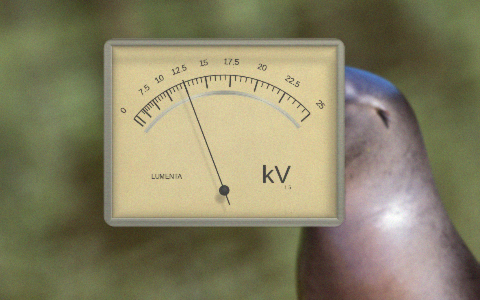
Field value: **12.5** kV
